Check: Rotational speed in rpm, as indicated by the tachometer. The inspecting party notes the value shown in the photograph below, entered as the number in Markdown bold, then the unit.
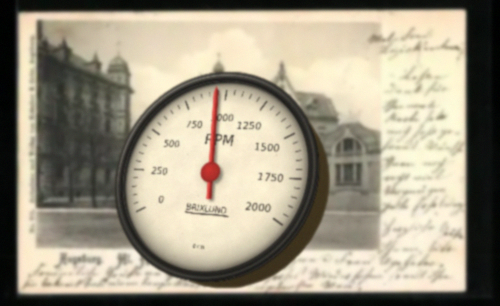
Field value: **950** rpm
